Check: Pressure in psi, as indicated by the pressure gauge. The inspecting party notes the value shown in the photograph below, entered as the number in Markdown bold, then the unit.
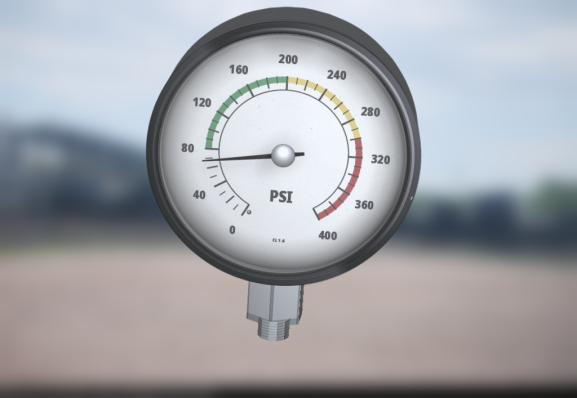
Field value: **70** psi
